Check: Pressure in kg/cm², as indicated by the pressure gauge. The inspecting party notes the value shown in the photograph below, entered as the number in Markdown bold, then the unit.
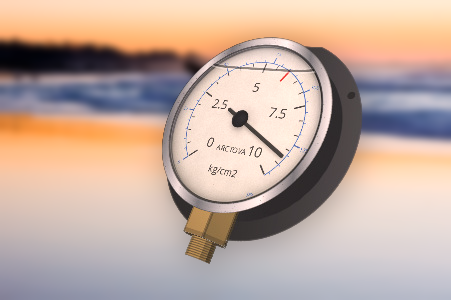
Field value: **9.25** kg/cm²
